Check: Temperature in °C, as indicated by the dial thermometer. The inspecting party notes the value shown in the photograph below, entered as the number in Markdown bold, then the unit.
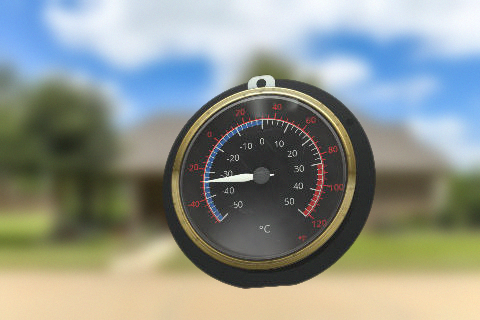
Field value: **-34** °C
